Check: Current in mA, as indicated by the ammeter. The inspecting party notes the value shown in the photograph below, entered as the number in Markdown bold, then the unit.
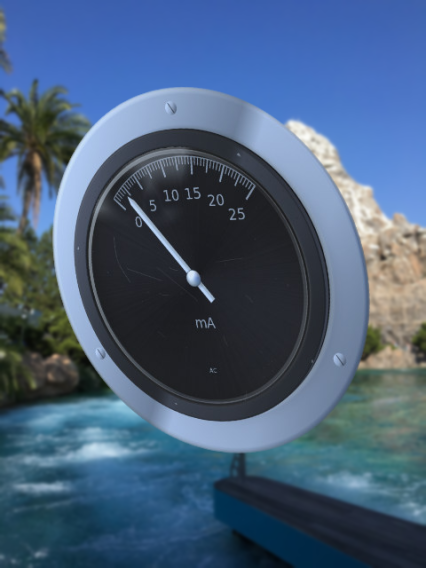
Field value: **2.5** mA
